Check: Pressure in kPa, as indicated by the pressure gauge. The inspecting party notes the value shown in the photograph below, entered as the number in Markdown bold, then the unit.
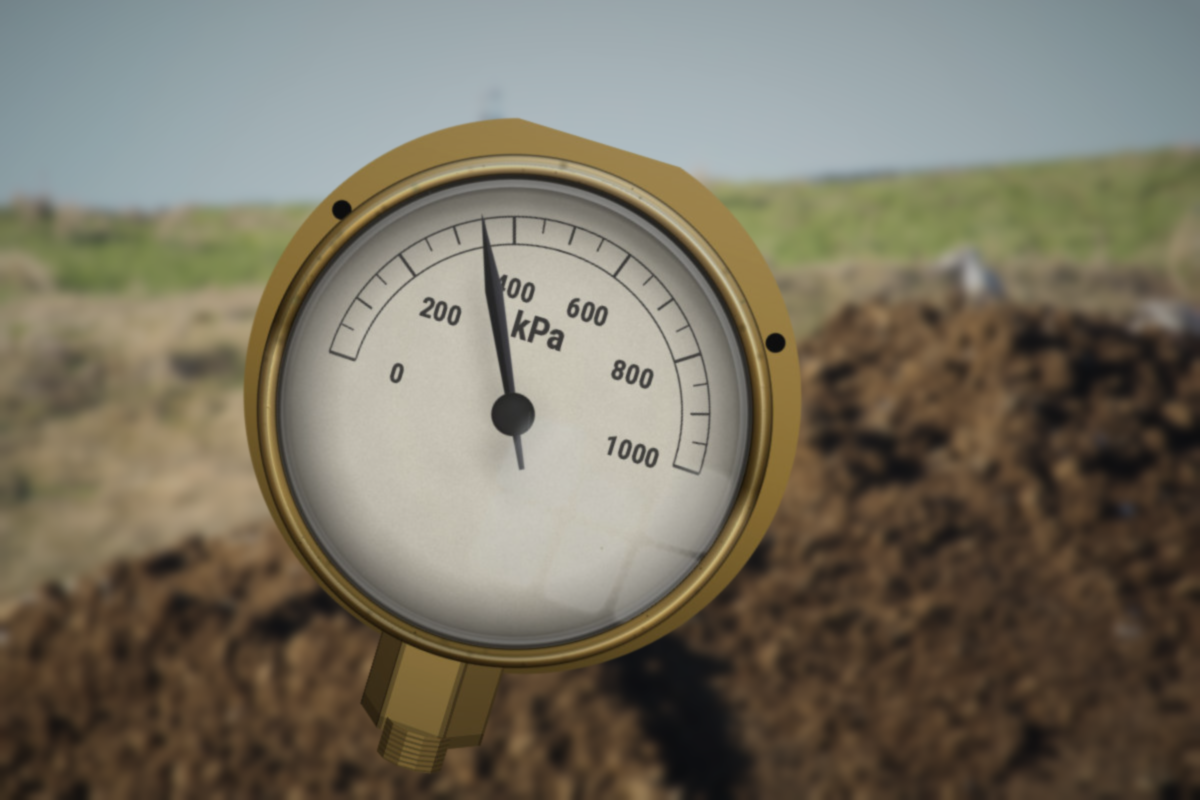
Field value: **350** kPa
